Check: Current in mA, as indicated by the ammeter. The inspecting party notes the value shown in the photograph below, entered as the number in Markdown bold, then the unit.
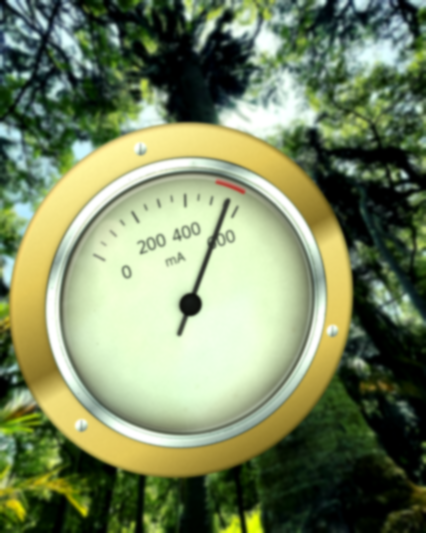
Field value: **550** mA
